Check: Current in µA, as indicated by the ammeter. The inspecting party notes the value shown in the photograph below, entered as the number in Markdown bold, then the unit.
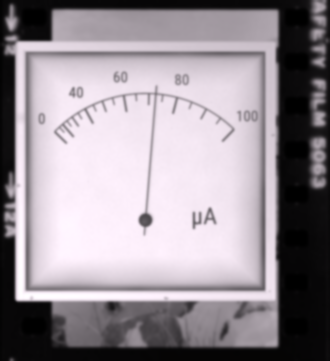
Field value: **72.5** µA
